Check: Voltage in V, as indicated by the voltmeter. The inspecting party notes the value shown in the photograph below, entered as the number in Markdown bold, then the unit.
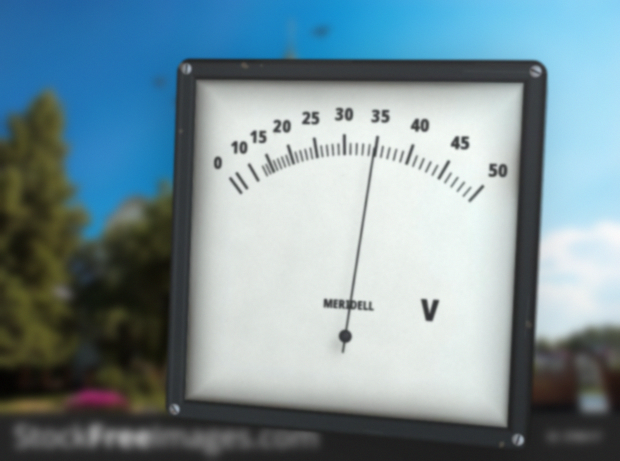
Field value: **35** V
